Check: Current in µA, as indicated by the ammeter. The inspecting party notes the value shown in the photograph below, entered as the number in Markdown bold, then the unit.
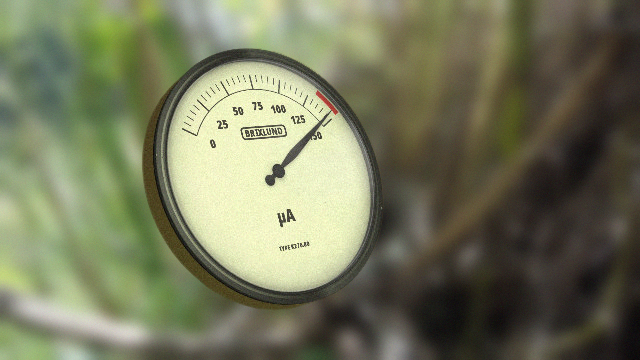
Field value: **145** µA
